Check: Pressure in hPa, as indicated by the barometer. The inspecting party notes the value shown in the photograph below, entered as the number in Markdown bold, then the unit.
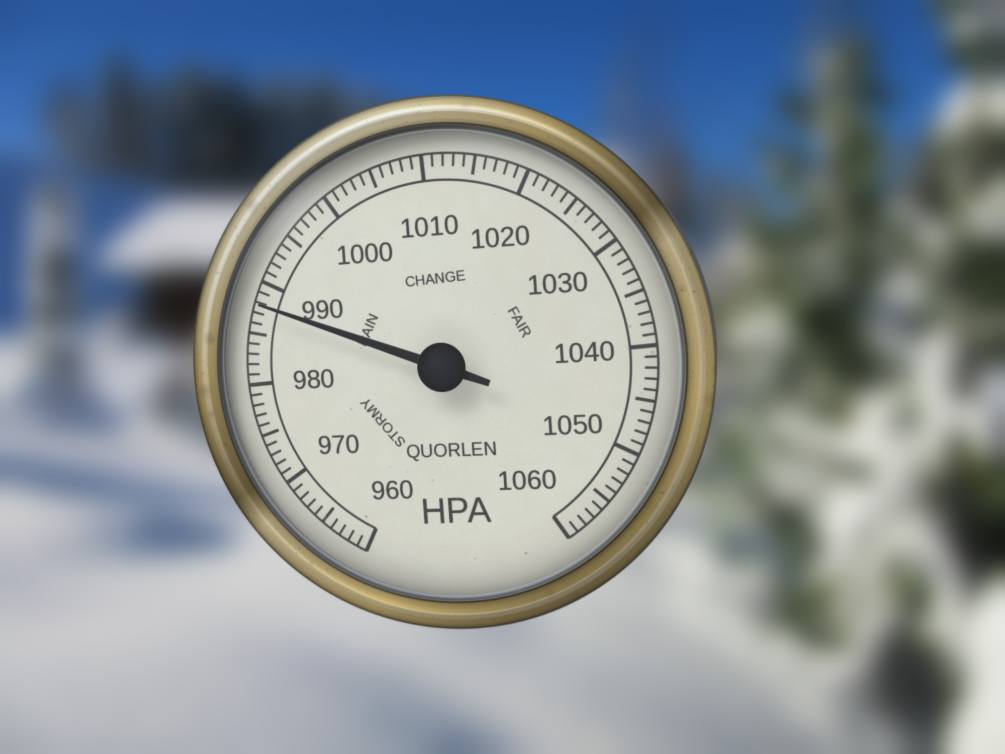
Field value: **988** hPa
